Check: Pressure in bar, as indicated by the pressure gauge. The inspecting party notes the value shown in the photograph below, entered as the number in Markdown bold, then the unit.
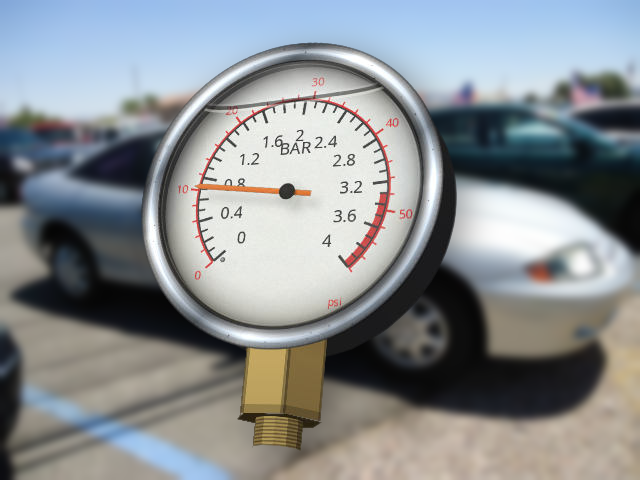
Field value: **0.7** bar
